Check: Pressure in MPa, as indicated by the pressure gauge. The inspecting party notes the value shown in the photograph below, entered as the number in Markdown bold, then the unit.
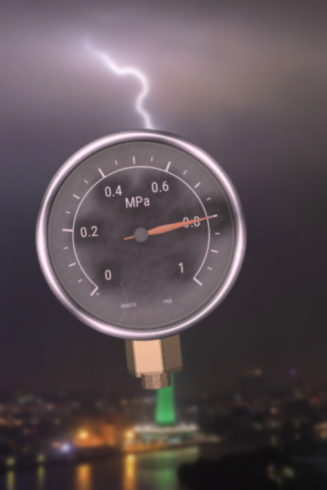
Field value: **0.8** MPa
